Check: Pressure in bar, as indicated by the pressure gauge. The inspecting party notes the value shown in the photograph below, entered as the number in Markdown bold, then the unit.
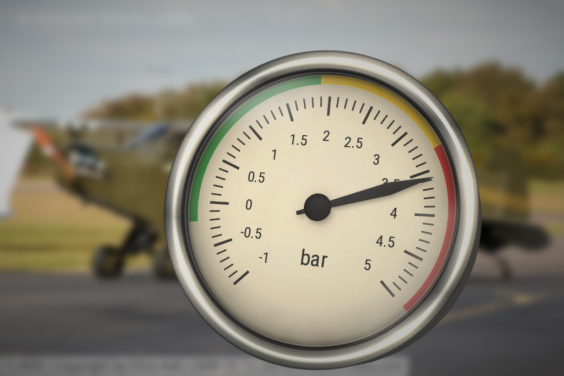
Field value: **3.6** bar
